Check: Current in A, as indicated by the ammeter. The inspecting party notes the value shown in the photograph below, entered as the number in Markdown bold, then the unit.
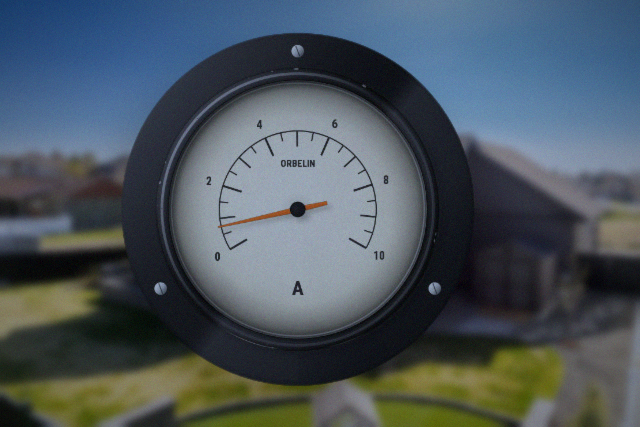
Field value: **0.75** A
